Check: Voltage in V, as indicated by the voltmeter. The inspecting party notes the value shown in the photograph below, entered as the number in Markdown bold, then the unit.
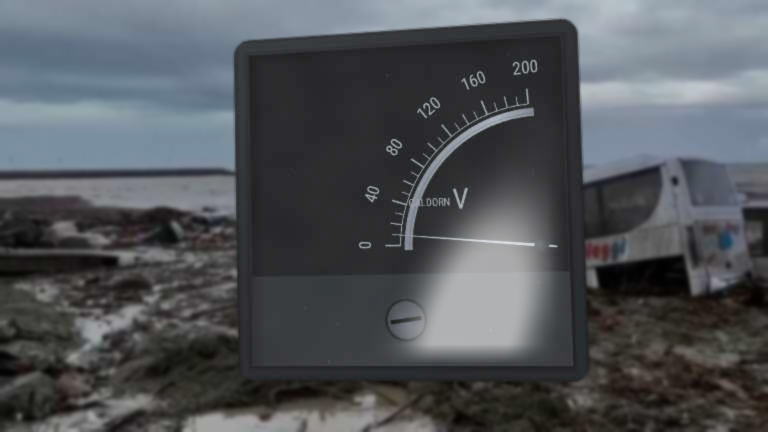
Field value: **10** V
